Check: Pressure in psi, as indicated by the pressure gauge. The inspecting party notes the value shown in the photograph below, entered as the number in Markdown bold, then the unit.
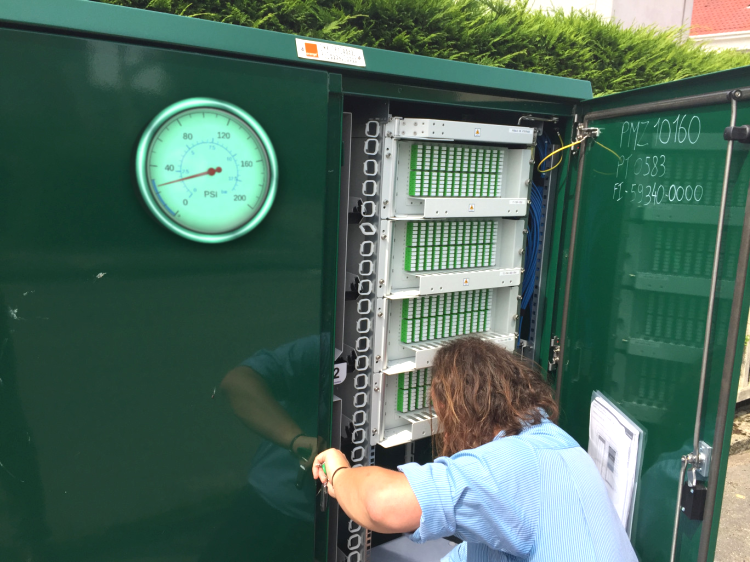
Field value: **25** psi
